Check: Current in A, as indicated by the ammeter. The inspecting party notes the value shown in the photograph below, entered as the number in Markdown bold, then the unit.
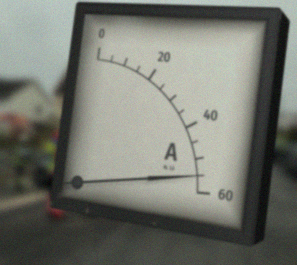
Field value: **55** A
